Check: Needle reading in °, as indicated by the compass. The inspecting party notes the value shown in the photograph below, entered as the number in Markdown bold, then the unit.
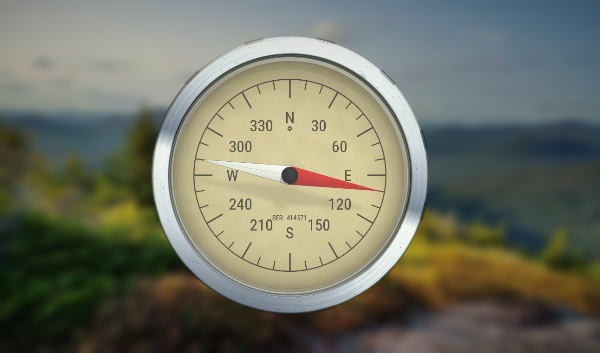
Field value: **100** °
